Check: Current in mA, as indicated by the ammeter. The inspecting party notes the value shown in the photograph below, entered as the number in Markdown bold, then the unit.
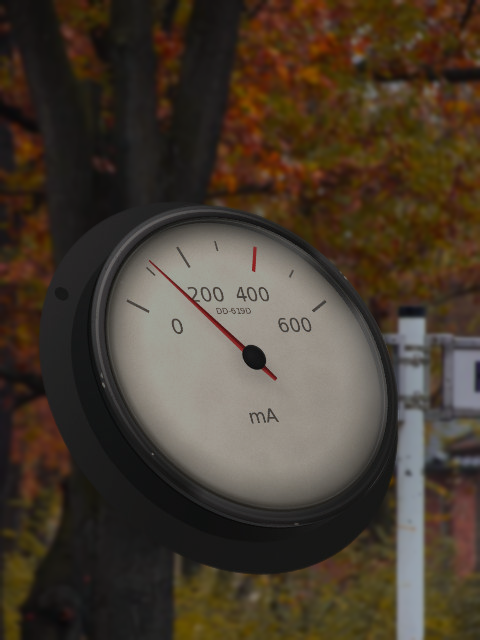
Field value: **100** mA
